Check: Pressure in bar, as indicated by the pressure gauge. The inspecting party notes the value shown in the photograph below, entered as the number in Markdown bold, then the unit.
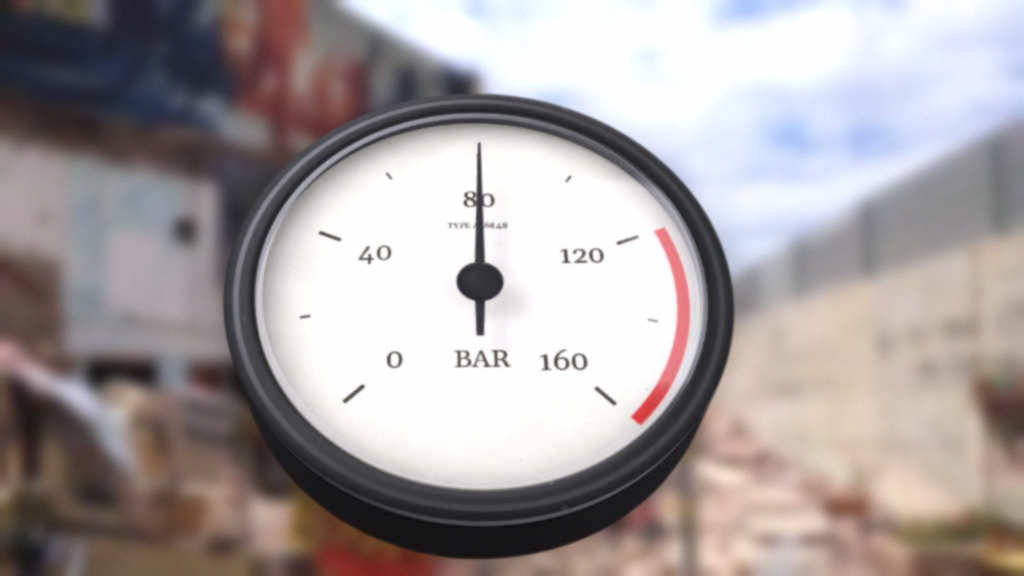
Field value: **80** bar
